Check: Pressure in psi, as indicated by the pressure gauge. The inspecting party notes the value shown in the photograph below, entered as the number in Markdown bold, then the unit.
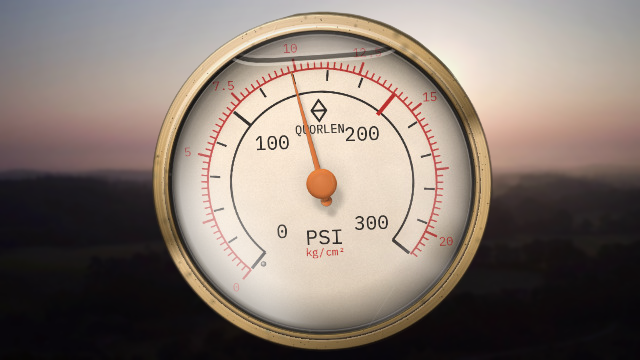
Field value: **140** psi
